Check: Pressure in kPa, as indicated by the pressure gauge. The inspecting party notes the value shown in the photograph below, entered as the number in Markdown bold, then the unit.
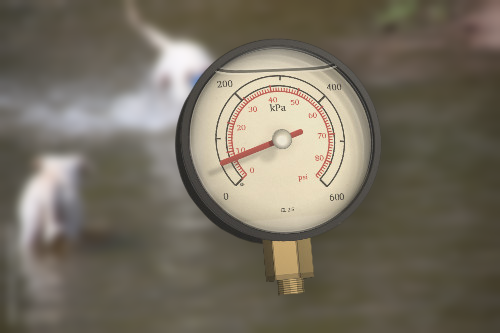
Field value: **50** kPa
